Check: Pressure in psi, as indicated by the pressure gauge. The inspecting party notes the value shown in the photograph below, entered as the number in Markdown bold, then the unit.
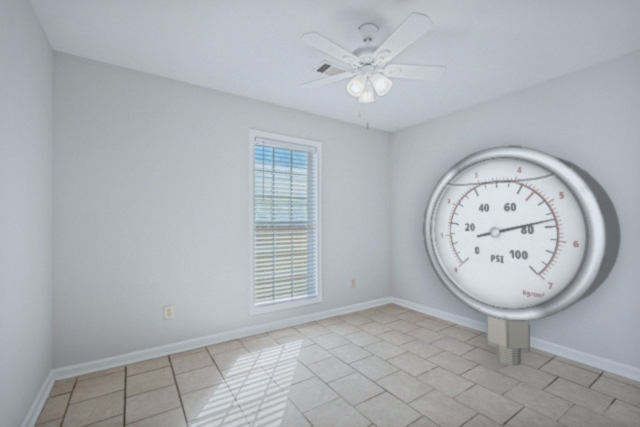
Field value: **77.5** psi
